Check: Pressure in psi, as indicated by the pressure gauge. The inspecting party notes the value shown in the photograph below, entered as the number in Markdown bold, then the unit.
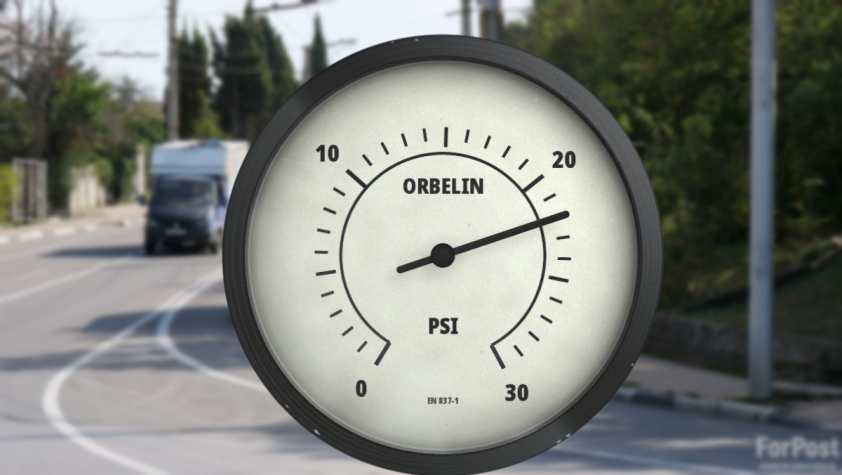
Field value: **22** psi
